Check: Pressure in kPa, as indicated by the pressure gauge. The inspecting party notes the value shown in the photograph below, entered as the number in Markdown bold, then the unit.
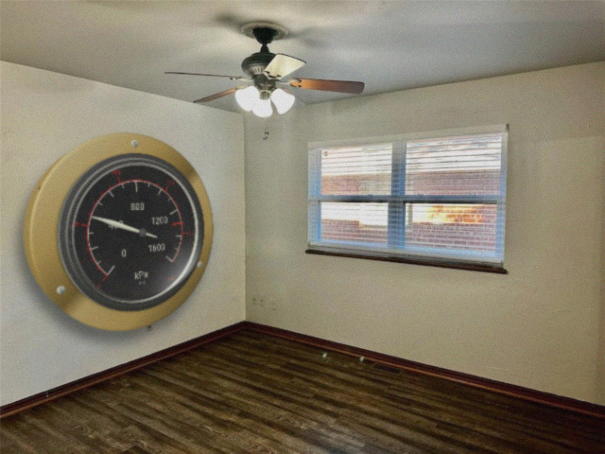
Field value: **400** kPa
